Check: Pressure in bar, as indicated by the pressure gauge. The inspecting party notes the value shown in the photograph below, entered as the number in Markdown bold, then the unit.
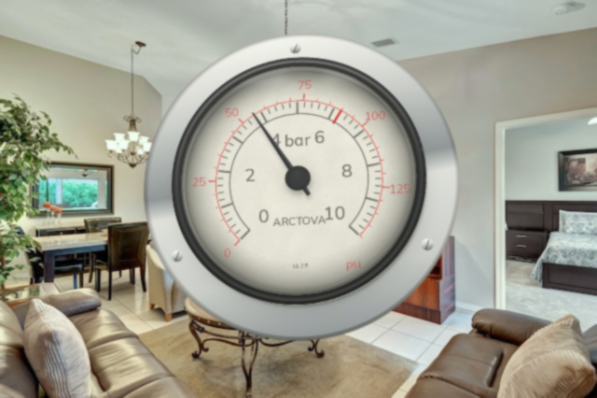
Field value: **3.8** bar
